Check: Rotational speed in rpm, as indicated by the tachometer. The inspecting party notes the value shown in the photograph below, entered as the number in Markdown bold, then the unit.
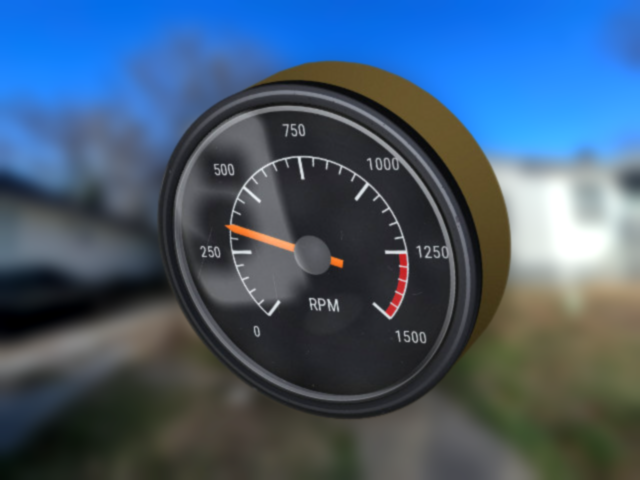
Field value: **350** rpm
